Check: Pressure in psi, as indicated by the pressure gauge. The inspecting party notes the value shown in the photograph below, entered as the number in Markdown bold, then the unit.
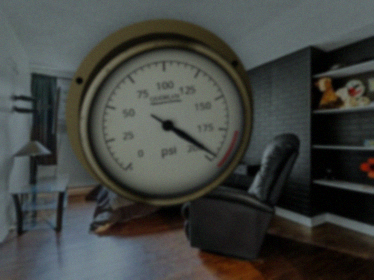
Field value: **195** psi
